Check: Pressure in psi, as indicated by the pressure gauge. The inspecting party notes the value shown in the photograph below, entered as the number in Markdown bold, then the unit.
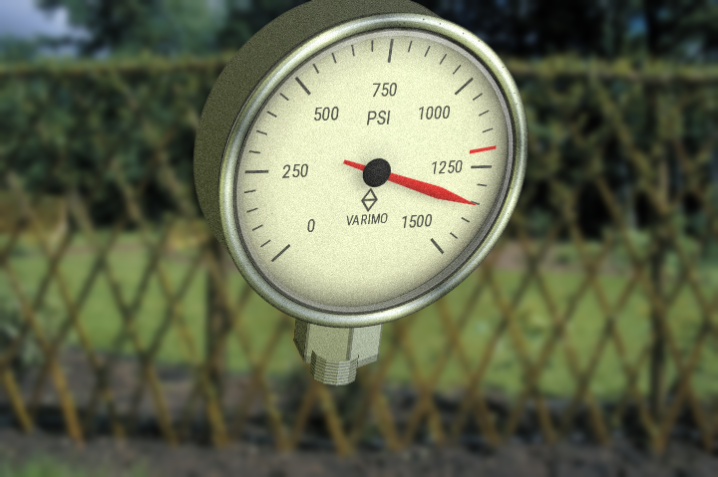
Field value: **1350** psi
